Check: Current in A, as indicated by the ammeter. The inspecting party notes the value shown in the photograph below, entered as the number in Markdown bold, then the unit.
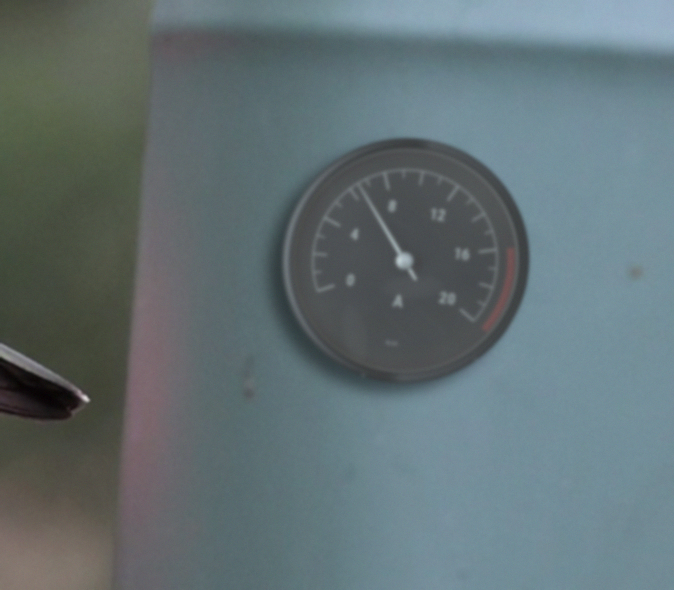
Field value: **6.5** A
